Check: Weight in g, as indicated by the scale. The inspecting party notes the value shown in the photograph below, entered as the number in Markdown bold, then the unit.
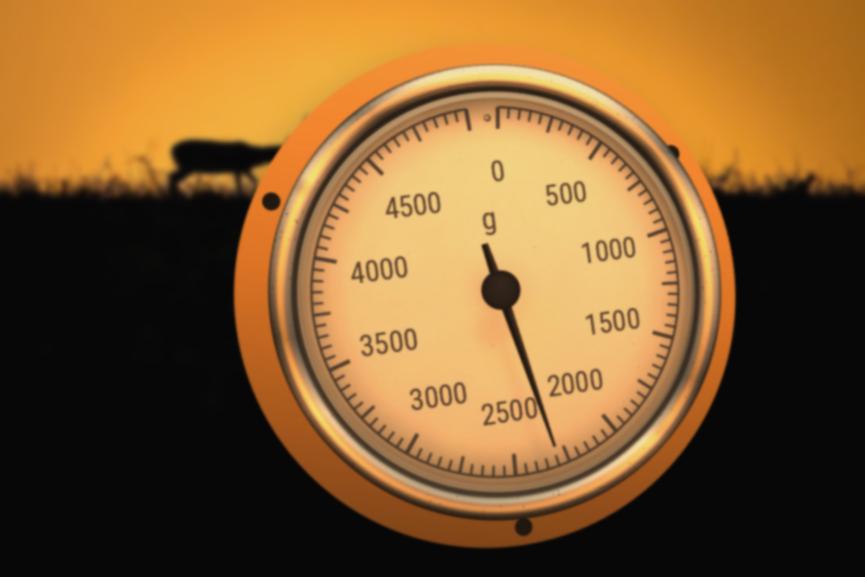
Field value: **2300** g
